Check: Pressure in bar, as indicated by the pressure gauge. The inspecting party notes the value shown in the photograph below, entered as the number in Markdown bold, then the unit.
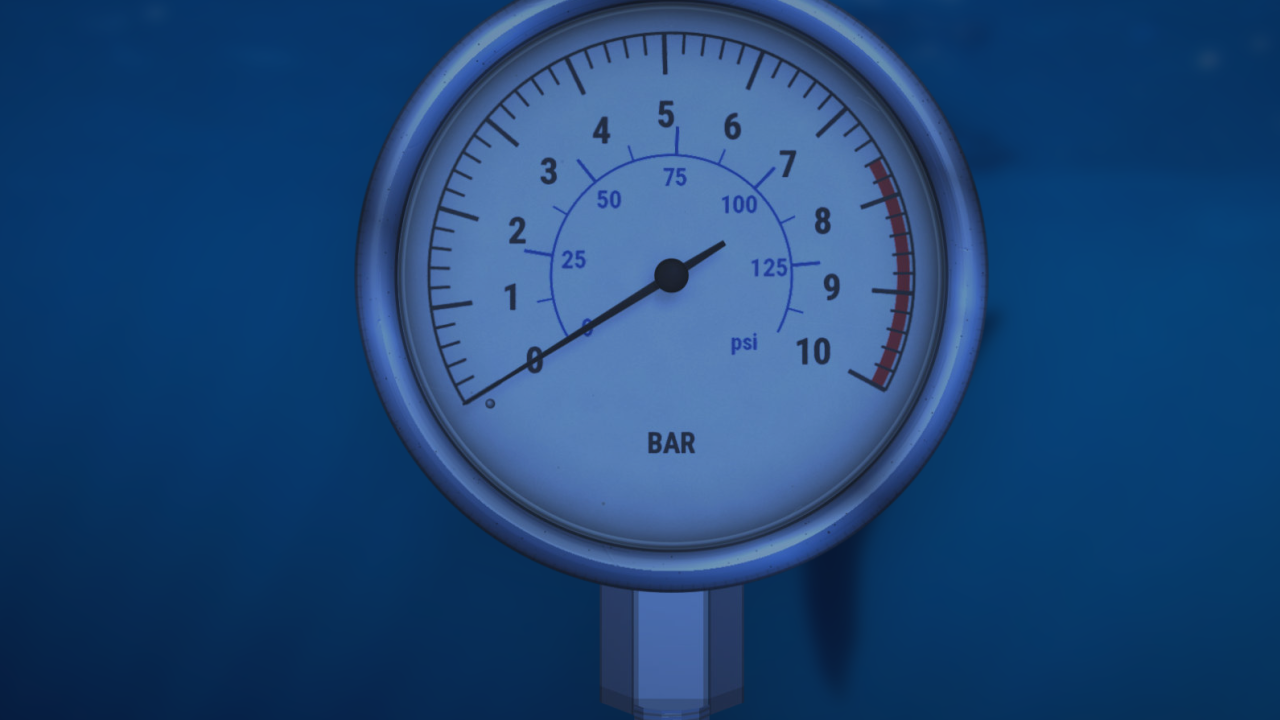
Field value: **0** bar
